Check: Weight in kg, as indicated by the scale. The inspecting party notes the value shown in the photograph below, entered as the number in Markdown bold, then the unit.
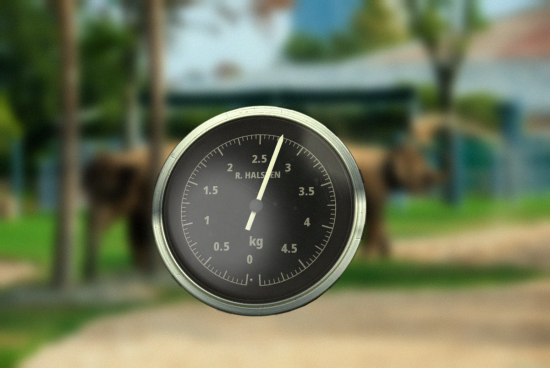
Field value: **2.75** kg
